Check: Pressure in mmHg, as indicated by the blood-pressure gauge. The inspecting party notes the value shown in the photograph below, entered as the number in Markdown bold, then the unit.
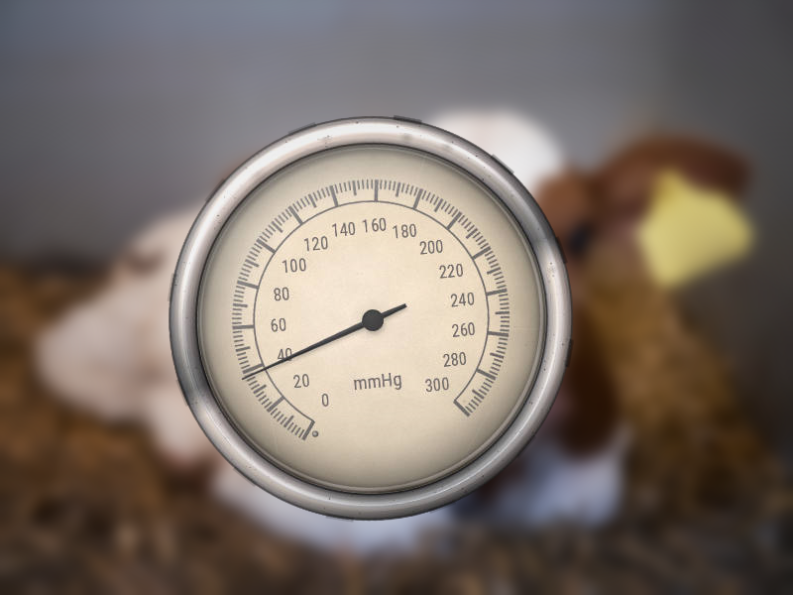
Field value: **38** mmHg
